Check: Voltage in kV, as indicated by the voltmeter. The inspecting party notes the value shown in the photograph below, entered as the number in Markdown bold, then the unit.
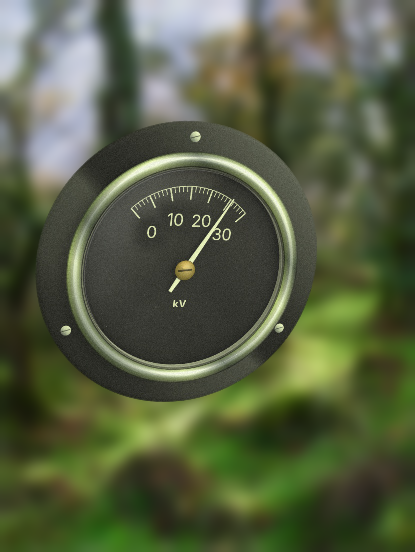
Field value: **25** kV
